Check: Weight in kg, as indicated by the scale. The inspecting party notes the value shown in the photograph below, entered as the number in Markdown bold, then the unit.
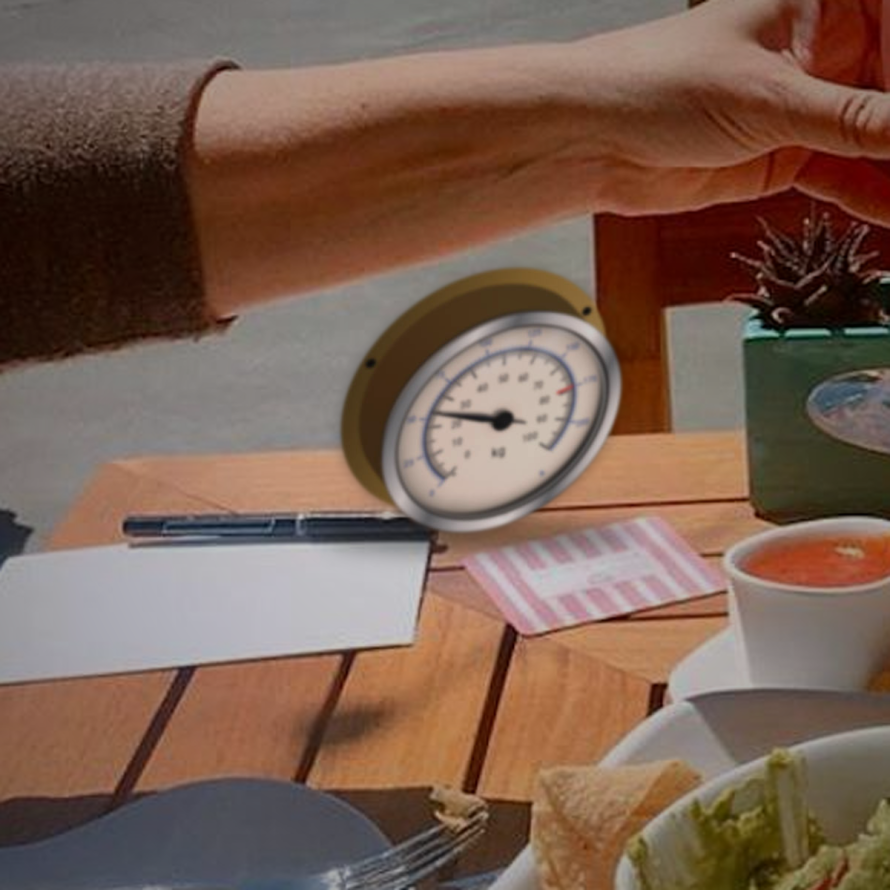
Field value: **25** kg
